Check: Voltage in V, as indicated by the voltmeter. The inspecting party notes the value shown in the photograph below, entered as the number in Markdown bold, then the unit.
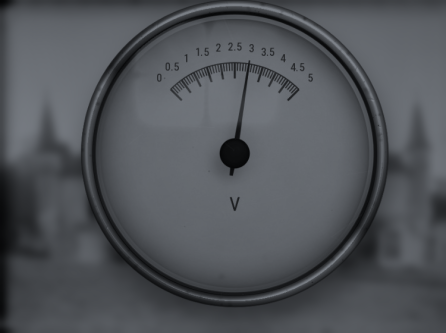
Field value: **3** V
